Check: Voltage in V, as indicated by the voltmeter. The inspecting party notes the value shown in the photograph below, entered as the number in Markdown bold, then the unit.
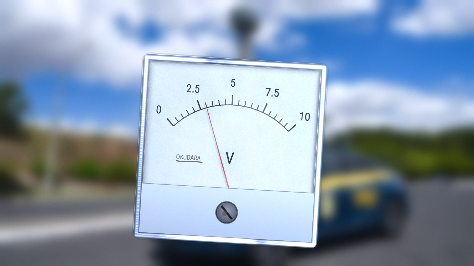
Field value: **3** V
